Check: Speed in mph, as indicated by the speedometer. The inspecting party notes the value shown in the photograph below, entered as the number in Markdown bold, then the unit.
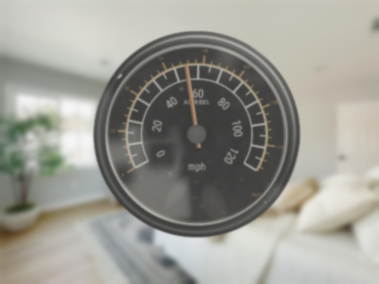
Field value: **55** mph
